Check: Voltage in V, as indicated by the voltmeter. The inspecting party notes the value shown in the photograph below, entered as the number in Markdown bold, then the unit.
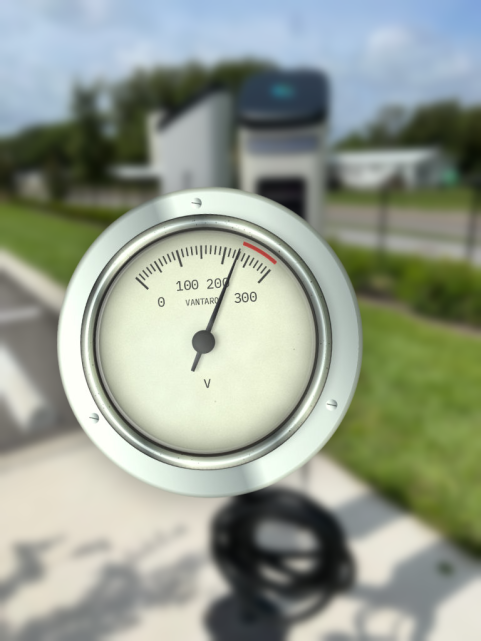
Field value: **230** V
